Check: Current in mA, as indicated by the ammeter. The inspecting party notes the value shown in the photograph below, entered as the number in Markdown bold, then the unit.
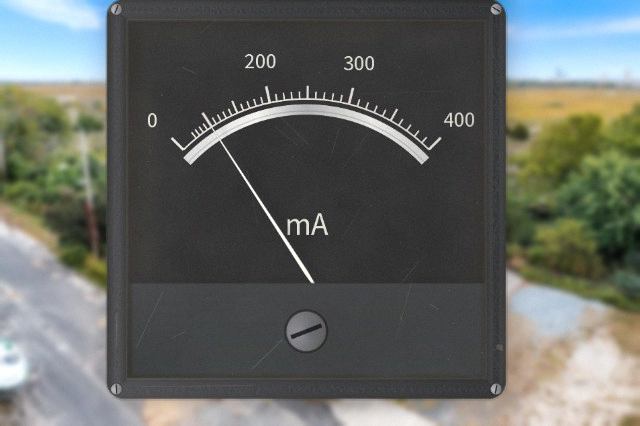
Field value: **100** mA
